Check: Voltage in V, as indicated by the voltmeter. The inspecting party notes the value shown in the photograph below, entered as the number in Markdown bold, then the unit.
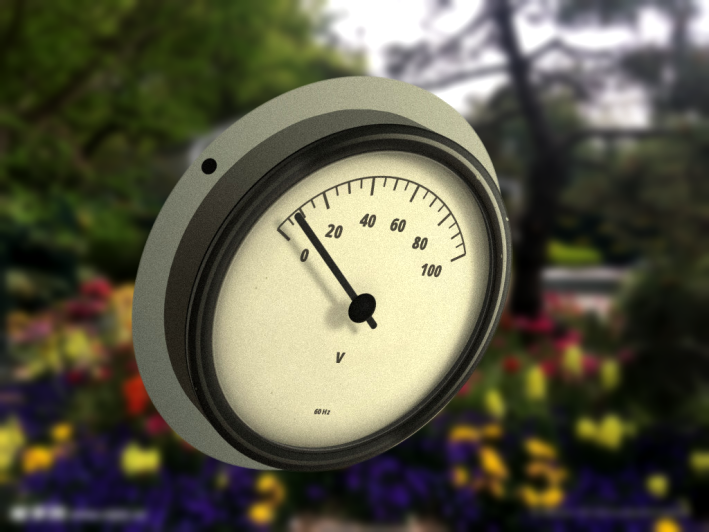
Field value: **7.5** V
